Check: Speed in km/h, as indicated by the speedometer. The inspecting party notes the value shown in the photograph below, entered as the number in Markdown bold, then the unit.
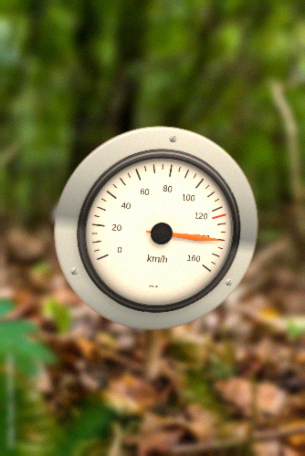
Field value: **140** km/h
